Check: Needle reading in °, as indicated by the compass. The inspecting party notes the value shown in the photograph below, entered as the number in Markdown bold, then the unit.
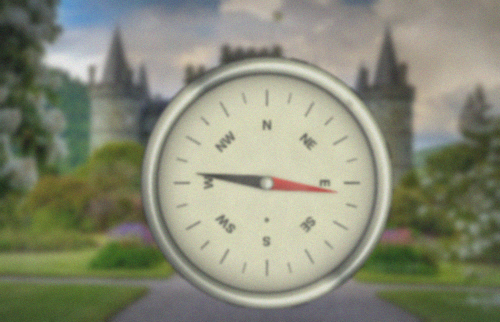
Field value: **97.5** °
